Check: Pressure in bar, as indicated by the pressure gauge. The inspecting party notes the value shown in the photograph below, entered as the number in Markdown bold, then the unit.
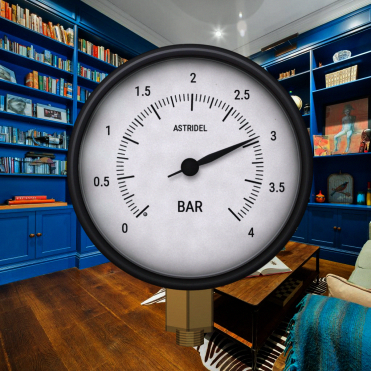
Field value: **2.95** bar
